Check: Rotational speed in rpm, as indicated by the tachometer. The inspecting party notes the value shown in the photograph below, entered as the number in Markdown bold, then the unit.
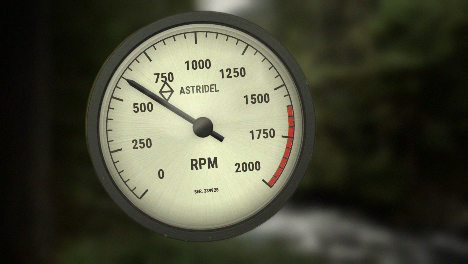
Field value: **600** rpm
